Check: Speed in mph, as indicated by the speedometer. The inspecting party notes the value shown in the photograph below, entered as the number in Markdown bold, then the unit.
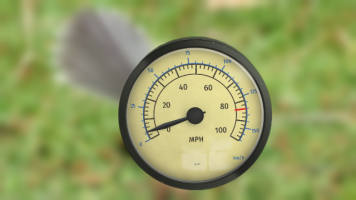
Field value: **4** mph
